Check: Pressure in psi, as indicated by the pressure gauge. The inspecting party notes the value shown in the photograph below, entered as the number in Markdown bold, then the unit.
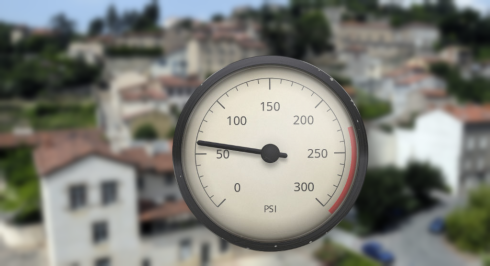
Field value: **60** psi
